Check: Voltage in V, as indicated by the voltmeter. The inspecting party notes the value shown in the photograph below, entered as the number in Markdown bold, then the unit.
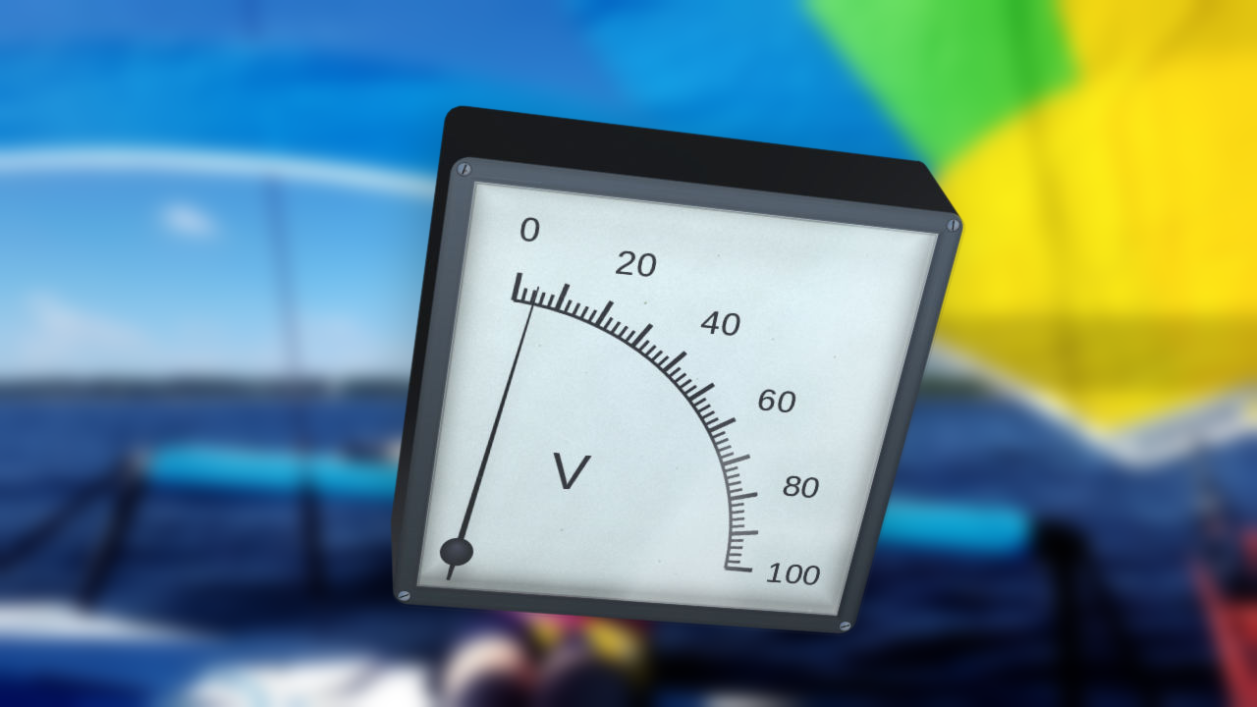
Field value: **4** V
